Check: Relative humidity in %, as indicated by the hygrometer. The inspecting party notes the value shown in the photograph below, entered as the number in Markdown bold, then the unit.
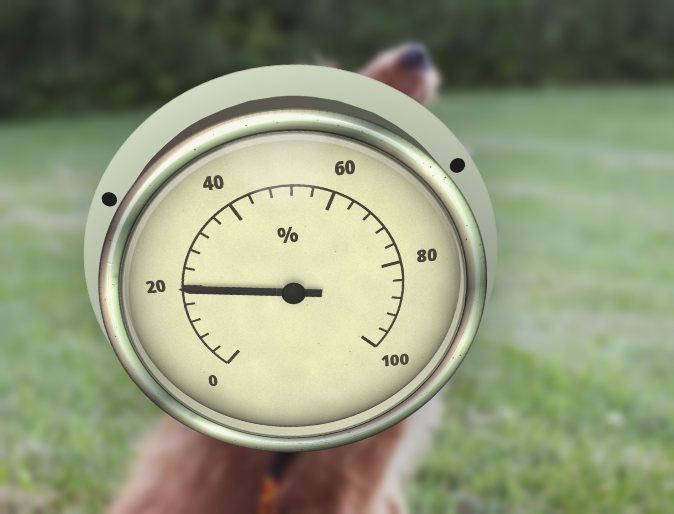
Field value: **20** %
